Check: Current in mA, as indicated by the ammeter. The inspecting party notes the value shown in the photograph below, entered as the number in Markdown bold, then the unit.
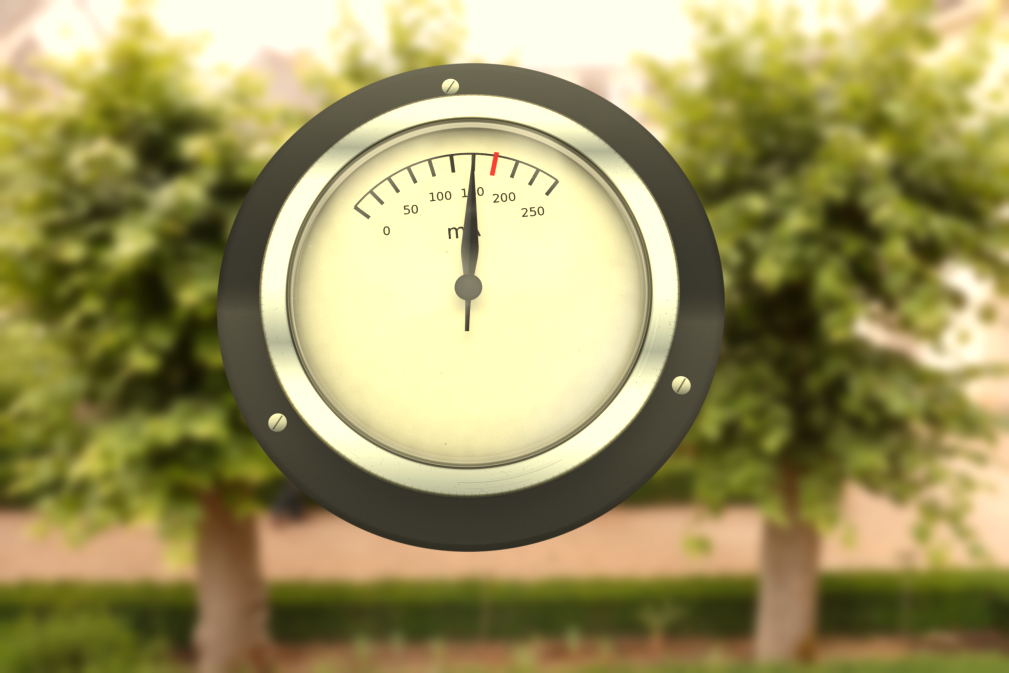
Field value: **150** mA
